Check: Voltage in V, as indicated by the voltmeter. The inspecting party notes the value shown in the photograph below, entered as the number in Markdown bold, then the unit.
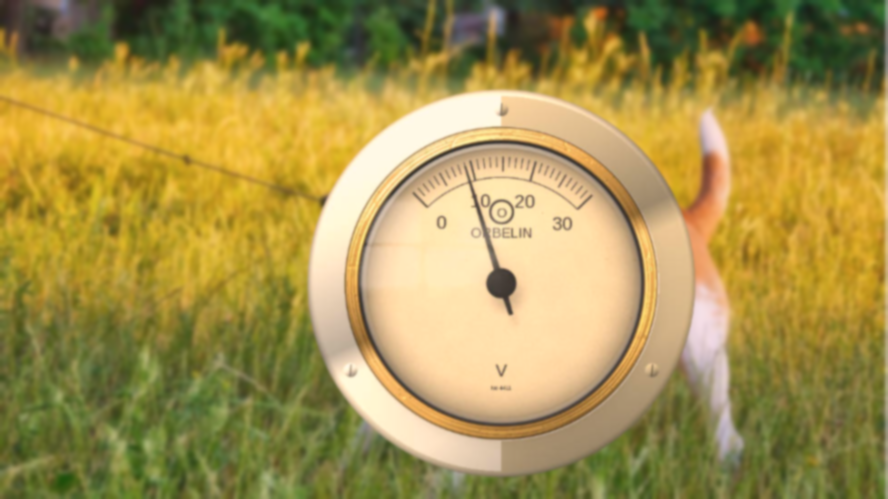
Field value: **9** V
